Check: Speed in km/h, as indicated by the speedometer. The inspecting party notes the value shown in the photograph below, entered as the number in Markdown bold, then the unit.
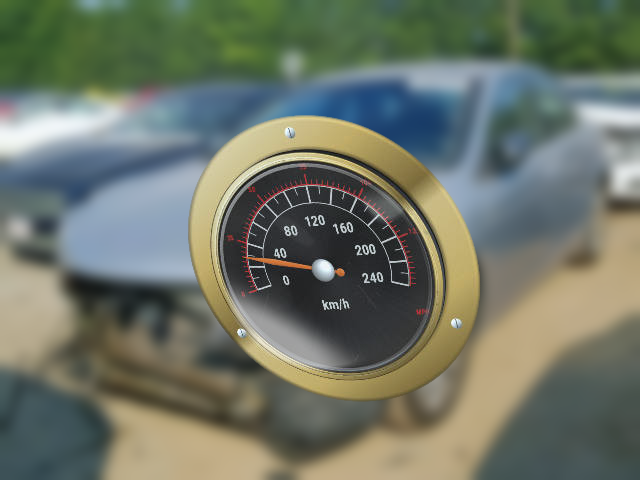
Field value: **30** km/h
